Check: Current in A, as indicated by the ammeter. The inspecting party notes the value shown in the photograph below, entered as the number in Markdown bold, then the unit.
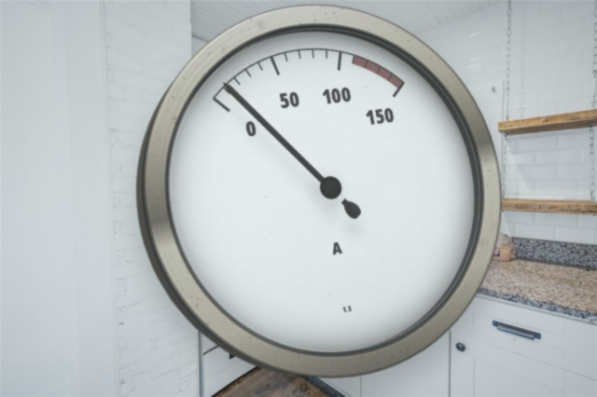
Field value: **10** A
